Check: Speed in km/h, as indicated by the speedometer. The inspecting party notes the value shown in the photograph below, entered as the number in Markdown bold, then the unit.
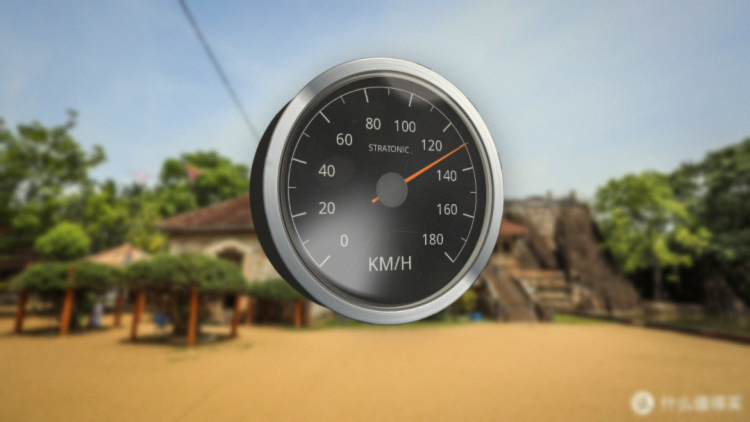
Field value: **130** km/h
